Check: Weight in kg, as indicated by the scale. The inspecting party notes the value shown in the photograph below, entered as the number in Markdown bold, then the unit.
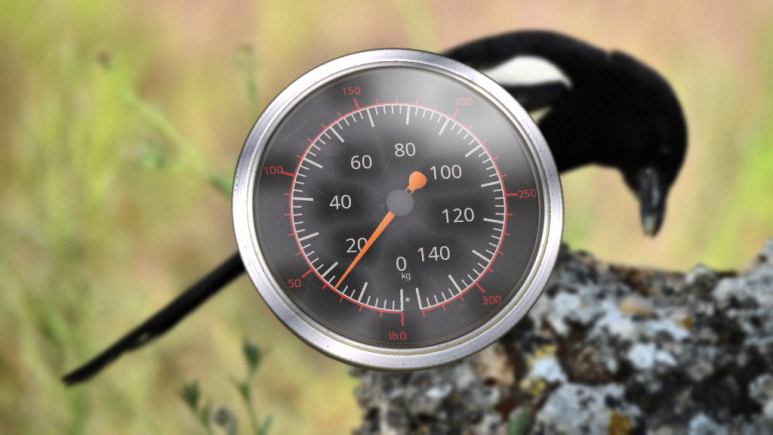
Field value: **16** kg
